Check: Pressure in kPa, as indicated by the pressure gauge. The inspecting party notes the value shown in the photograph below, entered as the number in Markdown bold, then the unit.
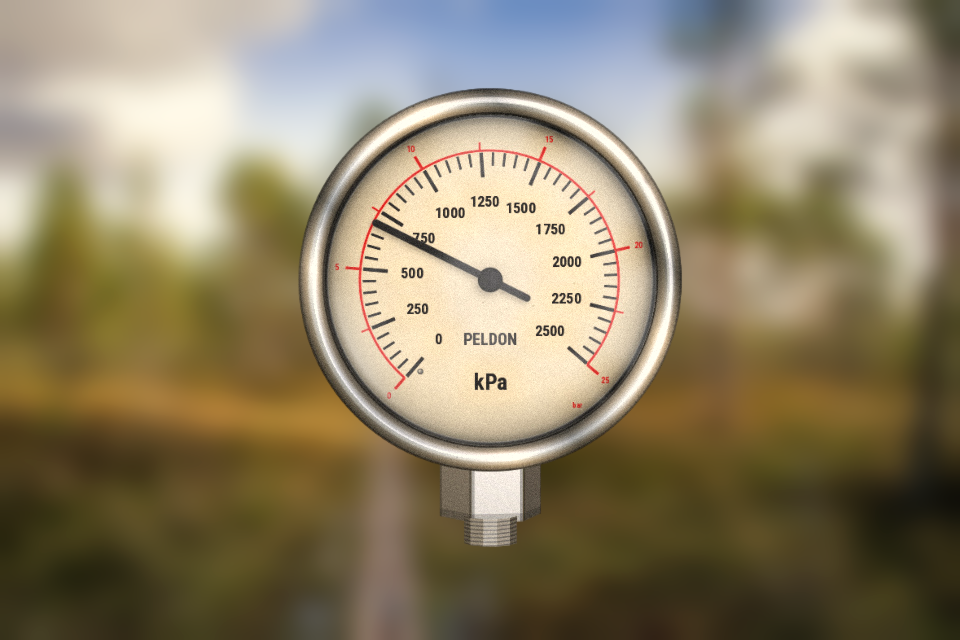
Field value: **700** kPa
